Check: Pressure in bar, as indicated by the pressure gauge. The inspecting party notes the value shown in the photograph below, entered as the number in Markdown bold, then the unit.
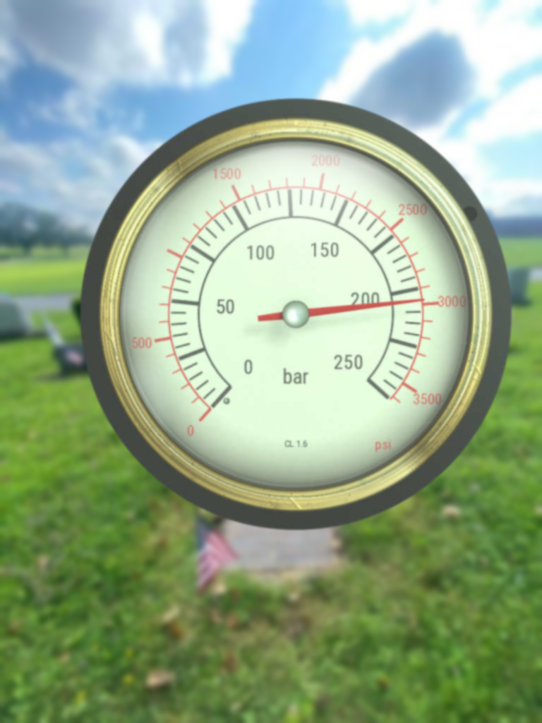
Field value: **205** bar
